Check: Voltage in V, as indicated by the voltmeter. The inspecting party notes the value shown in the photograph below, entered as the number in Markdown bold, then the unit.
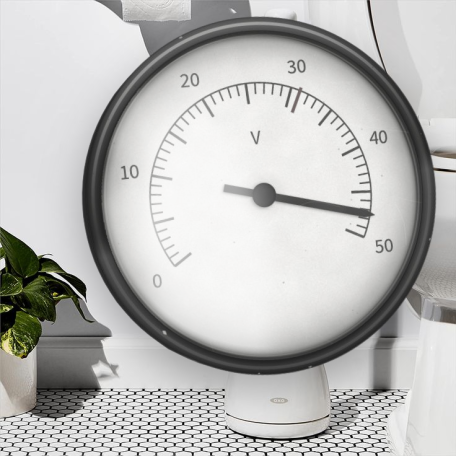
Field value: **47.5** V
